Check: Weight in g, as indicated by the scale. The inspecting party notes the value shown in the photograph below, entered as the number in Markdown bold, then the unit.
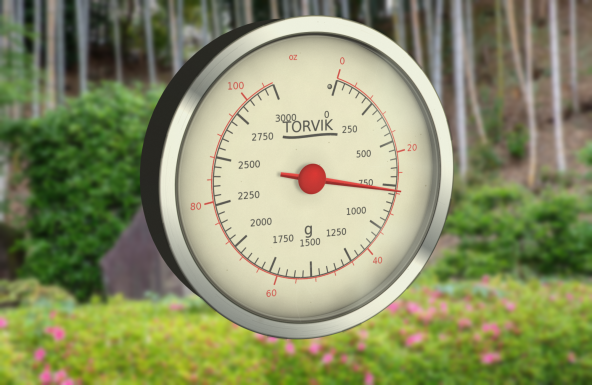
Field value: **775** g
